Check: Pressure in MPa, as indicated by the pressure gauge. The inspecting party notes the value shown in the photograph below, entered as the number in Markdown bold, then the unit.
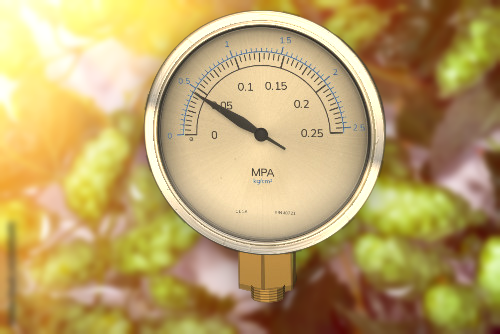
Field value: **0.045** MPa
